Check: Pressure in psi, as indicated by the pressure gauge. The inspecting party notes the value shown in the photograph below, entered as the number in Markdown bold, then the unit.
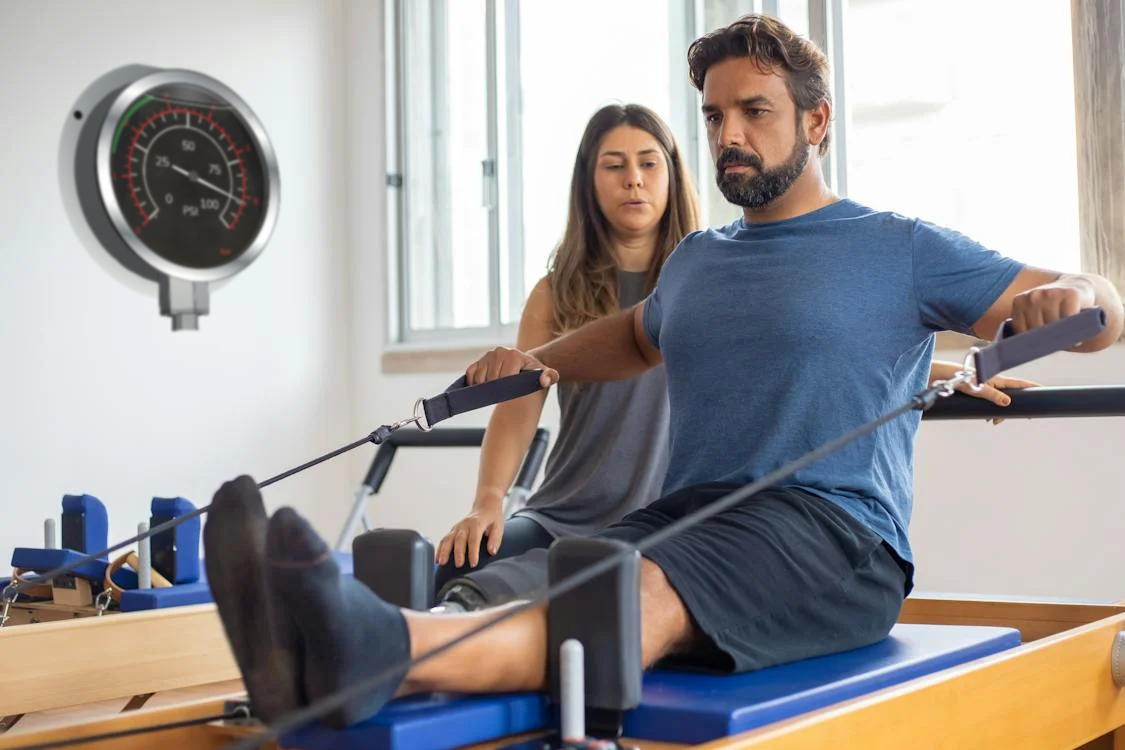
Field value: **90** psi
